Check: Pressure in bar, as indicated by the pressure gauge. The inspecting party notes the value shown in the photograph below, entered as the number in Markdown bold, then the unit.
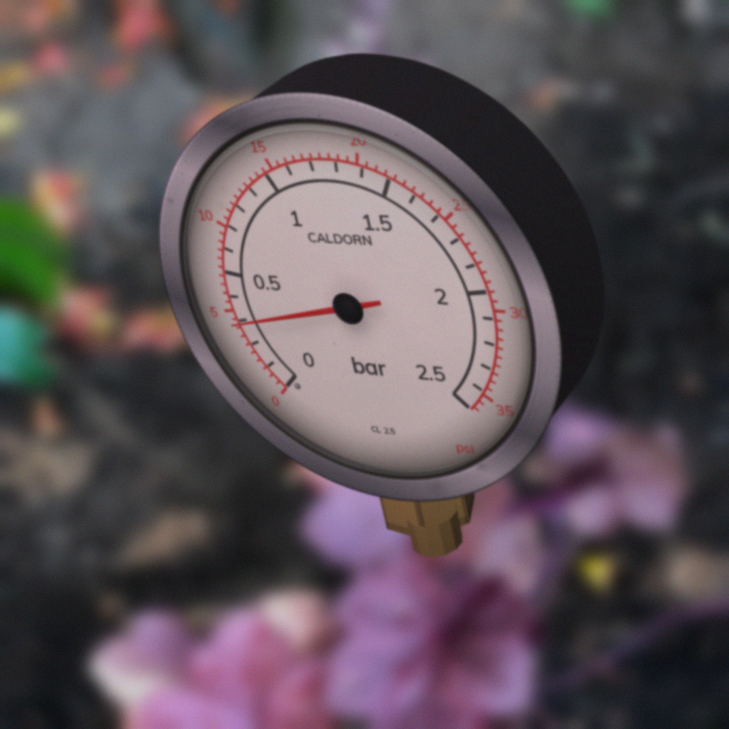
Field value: **0.3** bar
